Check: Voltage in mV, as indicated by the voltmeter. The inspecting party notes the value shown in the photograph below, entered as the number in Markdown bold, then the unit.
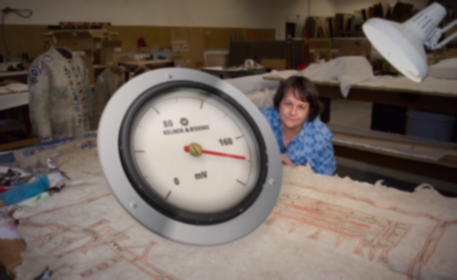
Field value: **180** mV
